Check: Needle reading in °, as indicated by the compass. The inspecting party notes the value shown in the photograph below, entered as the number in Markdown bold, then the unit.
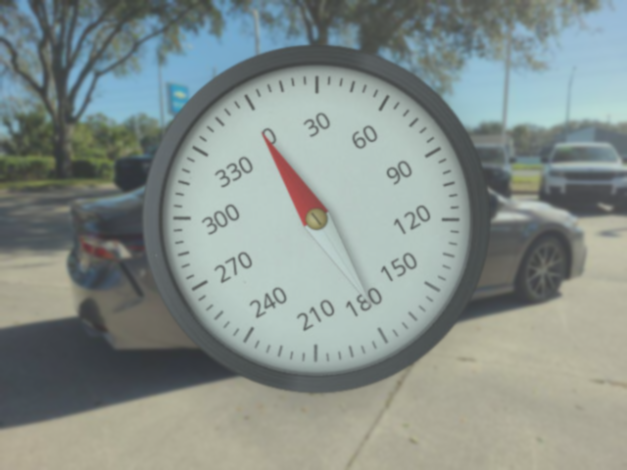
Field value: **357.5** °
